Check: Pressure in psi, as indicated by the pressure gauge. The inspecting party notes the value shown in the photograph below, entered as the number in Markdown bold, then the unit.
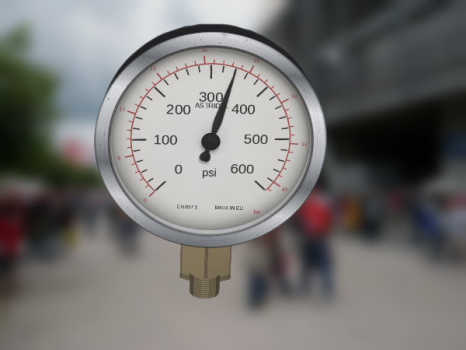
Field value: **340** psi
